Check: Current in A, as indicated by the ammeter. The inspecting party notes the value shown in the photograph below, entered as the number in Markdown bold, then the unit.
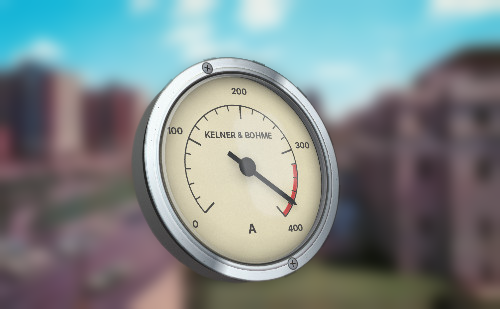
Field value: **380** A
